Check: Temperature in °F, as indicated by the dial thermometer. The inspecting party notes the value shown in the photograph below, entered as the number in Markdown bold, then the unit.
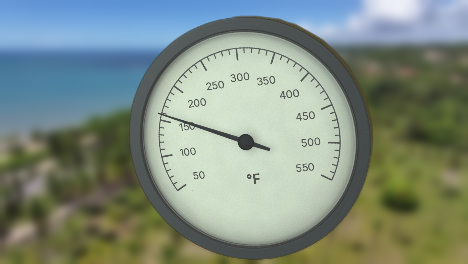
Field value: **160** °F
